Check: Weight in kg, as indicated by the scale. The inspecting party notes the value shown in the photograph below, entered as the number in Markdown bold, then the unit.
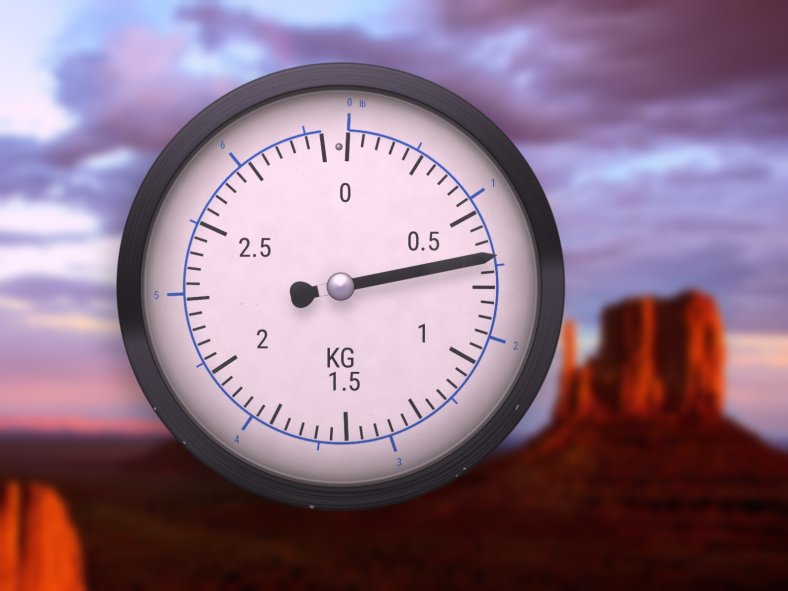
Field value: **0.65** kg
